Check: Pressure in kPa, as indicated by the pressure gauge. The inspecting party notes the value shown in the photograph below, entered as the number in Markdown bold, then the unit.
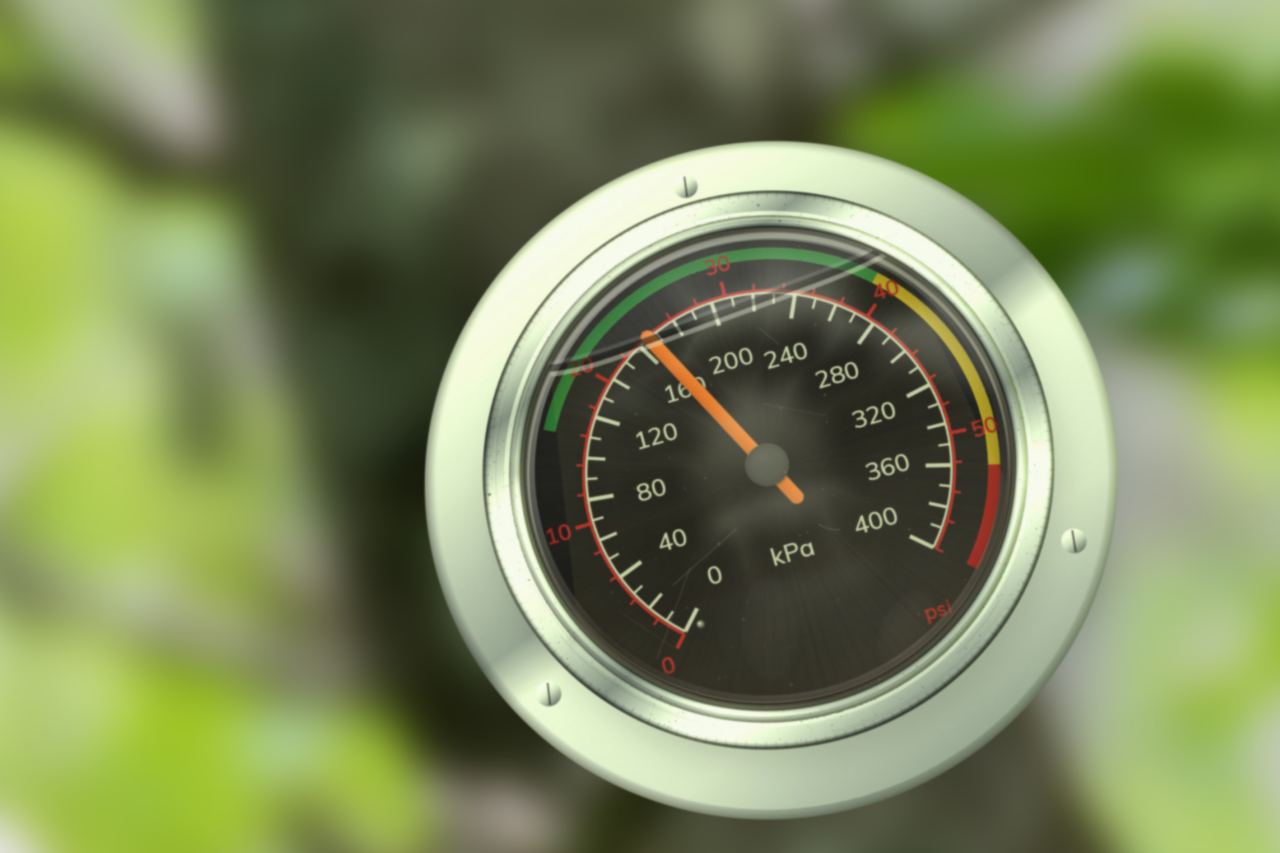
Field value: **165** kPa
